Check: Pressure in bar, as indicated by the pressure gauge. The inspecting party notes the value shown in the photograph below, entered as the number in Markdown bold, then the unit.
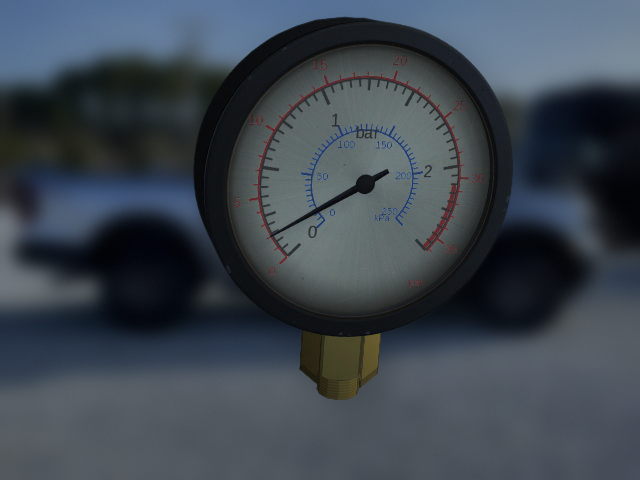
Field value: **0.15** bar
